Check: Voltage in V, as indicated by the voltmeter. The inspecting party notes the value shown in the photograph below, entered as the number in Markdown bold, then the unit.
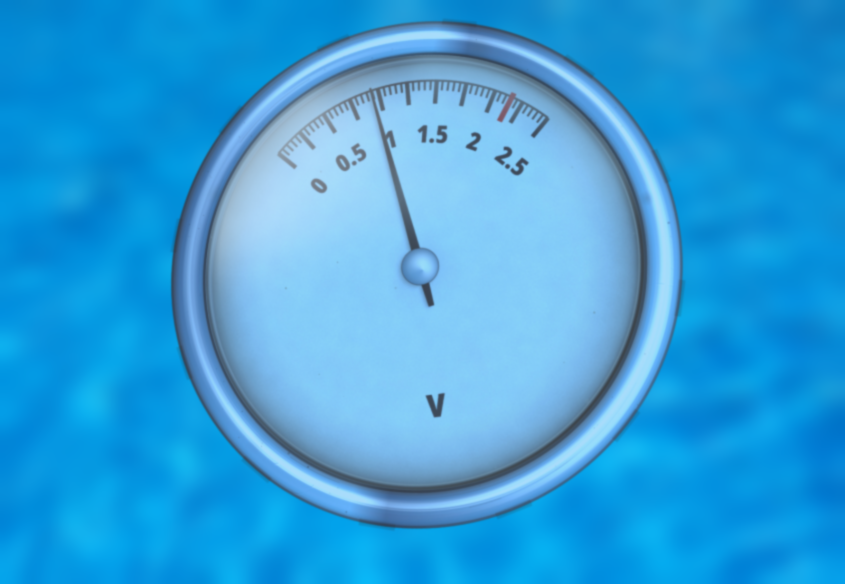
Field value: **0.95** V
